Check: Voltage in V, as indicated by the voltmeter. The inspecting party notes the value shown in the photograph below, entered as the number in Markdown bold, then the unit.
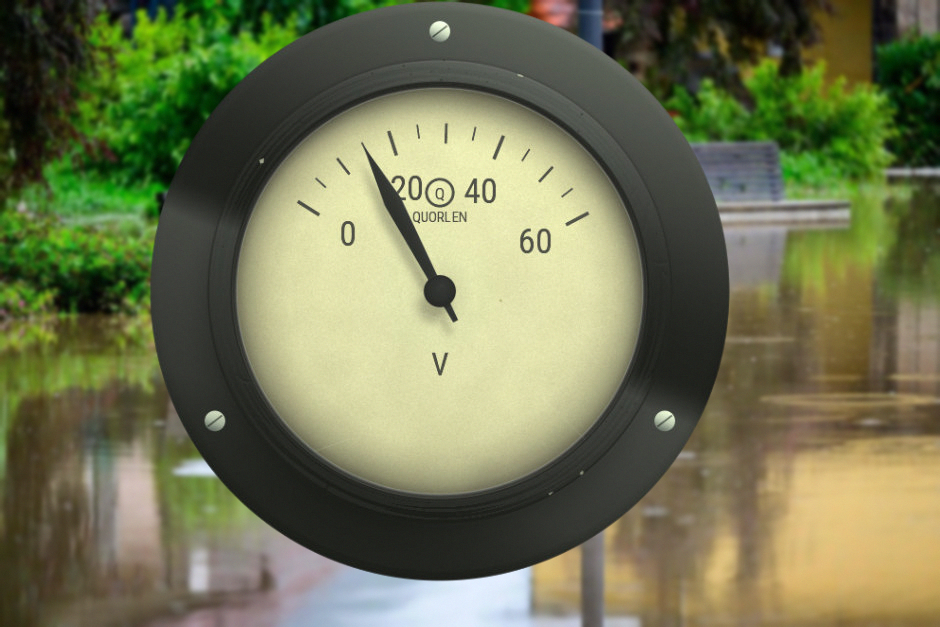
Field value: **15** V
